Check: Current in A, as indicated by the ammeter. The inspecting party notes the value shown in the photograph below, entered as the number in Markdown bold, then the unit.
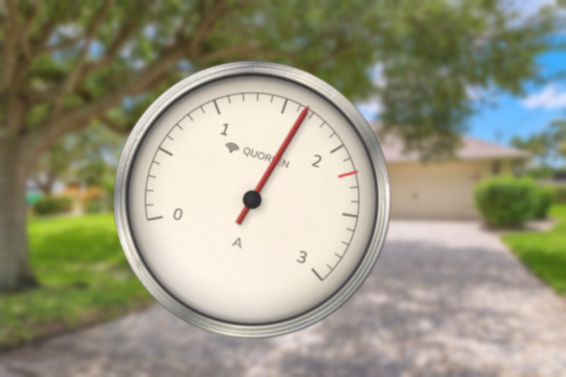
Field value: **1.65** A
